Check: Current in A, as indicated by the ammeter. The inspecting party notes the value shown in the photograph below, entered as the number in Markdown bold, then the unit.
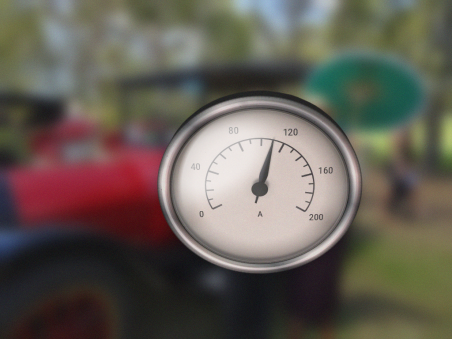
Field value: **110** A
